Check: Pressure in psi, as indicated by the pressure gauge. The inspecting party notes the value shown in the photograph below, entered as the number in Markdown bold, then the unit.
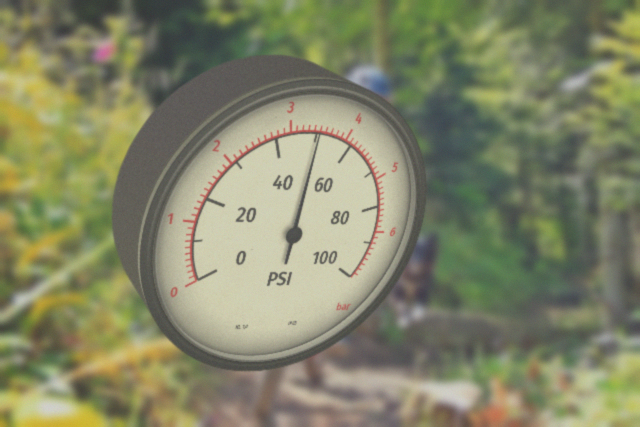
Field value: **50** psi
